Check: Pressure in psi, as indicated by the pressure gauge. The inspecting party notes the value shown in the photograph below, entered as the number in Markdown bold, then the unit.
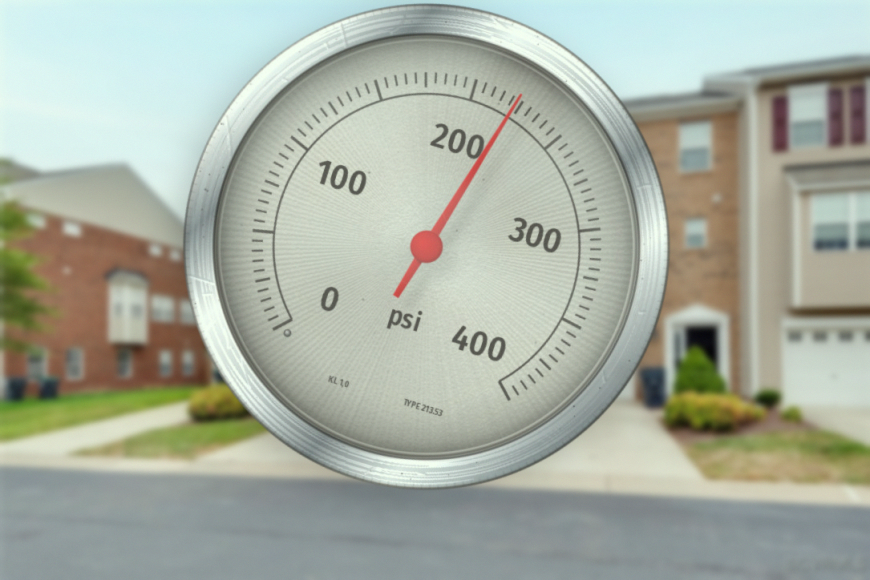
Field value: **222.5** psi
